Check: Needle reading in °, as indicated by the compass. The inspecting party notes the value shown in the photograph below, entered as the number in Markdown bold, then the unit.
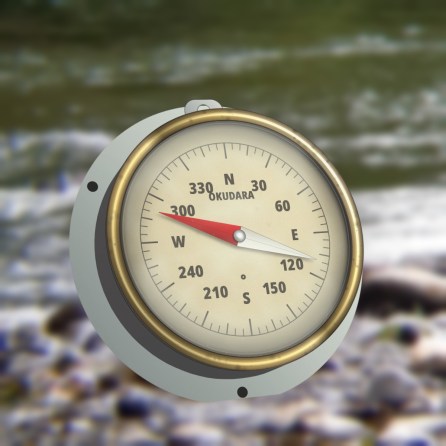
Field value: **290** °
